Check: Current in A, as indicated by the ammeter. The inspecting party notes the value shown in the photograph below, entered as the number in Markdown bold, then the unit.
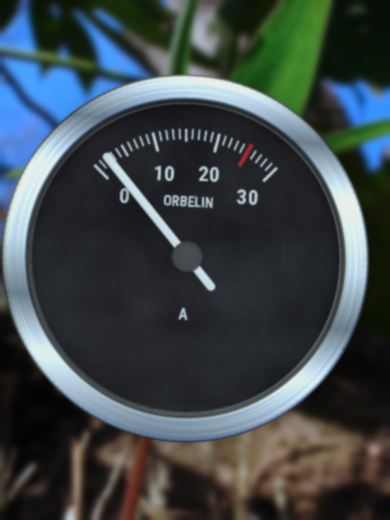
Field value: **2** A
